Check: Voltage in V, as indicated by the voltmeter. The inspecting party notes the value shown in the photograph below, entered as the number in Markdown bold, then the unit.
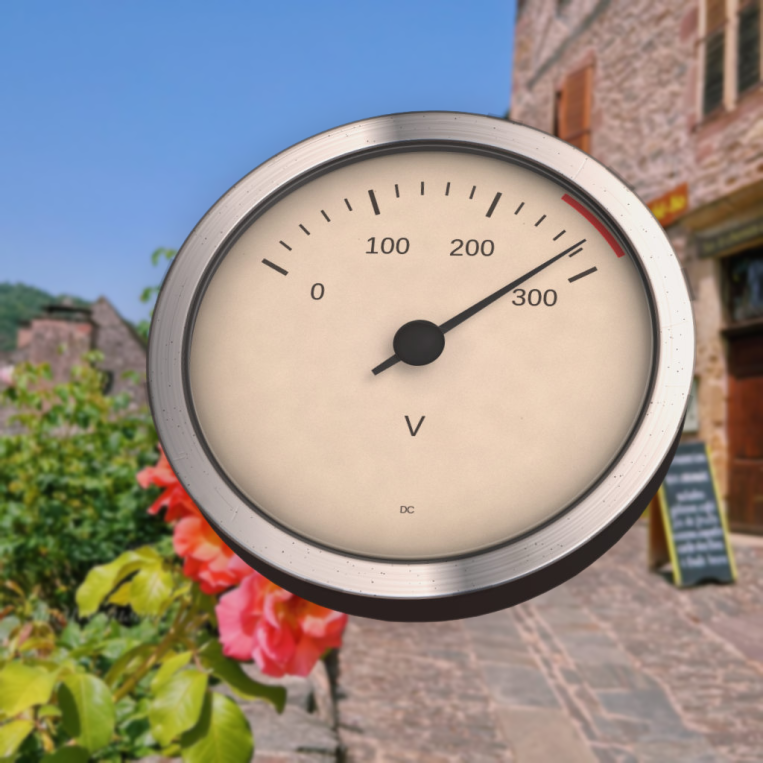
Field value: **280** V
